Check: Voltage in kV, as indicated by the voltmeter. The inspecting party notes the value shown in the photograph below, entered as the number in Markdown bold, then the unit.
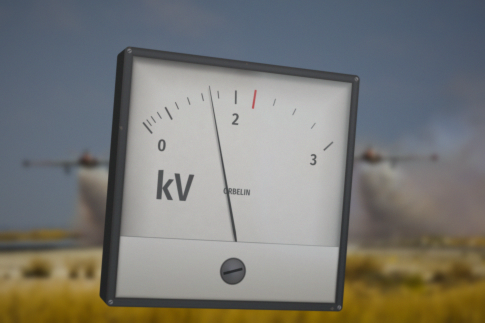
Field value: **1.7** kV
